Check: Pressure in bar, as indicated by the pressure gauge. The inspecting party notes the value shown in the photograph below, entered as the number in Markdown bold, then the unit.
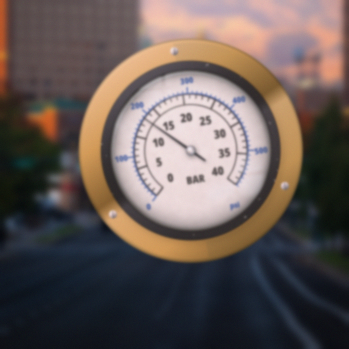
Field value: **13** bar
